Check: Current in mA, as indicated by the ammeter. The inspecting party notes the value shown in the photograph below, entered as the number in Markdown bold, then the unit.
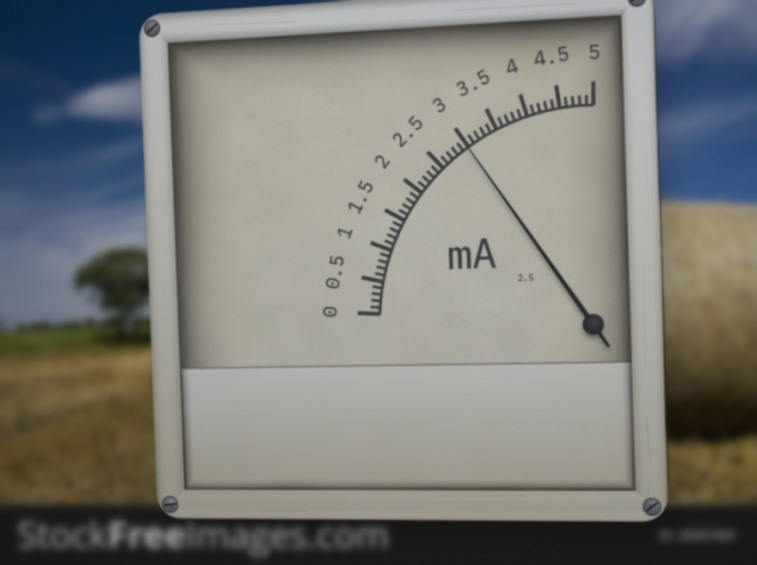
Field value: **3** mA
